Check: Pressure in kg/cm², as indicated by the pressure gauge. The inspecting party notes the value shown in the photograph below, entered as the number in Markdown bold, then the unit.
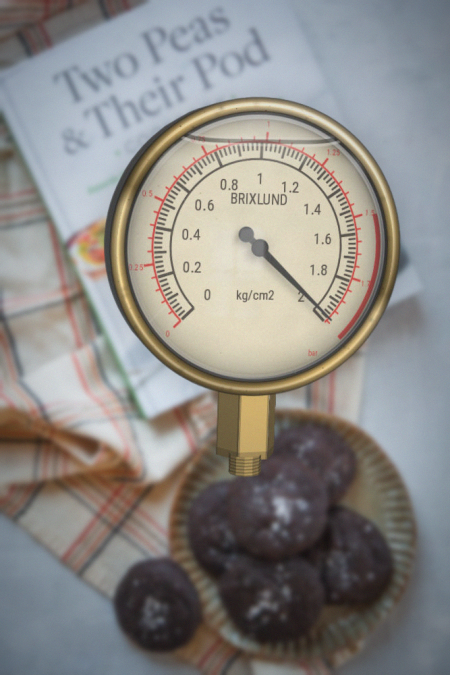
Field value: **1.98** kg/cm²
